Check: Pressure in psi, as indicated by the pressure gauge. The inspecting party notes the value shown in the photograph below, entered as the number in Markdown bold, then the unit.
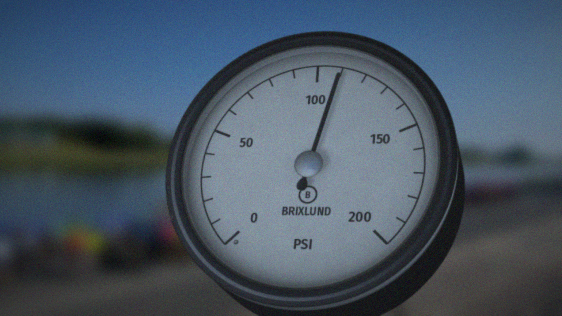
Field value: **110** psi
